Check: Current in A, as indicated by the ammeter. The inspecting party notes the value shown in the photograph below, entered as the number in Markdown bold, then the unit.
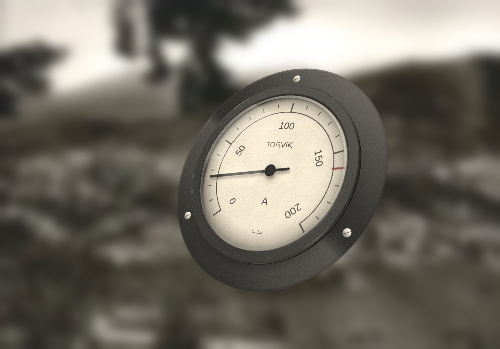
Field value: **25** A
